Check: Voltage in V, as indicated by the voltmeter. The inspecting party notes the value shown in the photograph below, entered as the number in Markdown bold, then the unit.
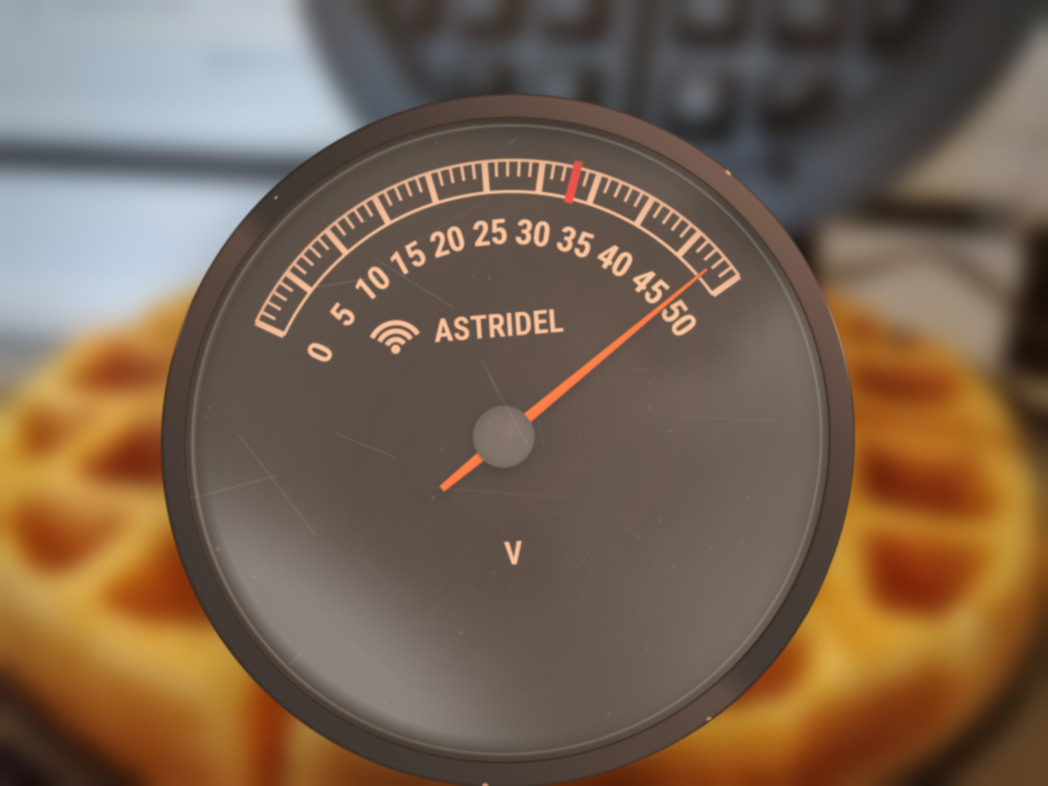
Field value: **48** V
